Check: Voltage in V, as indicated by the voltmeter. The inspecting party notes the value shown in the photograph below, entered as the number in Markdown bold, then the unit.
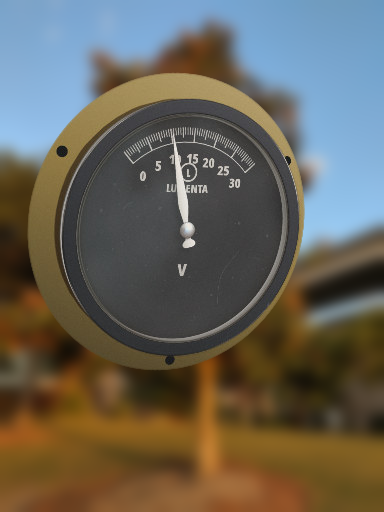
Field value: **10** V
